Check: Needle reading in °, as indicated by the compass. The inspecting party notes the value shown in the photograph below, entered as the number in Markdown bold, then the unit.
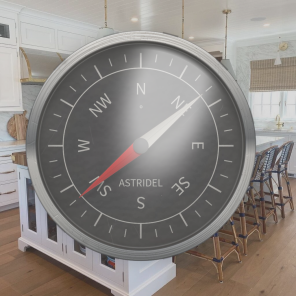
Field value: **230** °
